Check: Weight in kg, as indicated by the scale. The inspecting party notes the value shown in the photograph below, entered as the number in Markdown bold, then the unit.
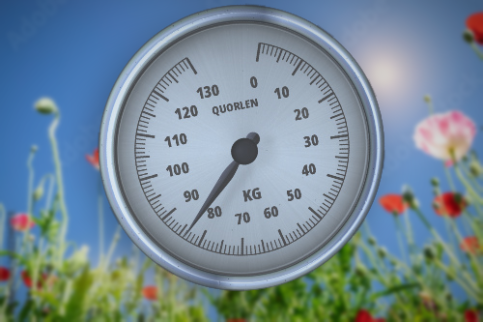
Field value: **84** kg
